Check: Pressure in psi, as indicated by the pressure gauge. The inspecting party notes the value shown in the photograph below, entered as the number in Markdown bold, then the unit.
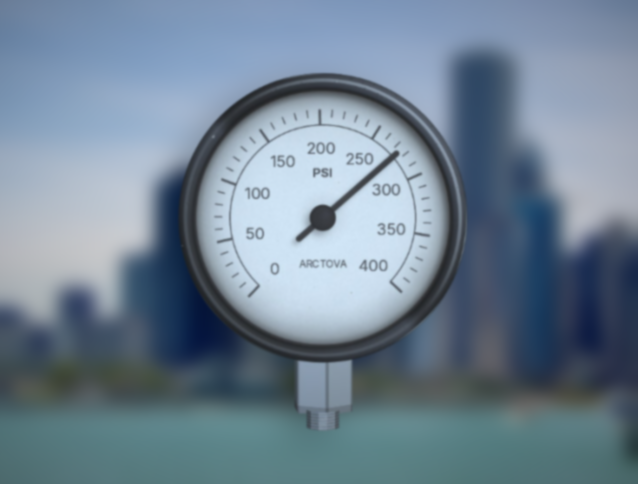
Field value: **275** psi
